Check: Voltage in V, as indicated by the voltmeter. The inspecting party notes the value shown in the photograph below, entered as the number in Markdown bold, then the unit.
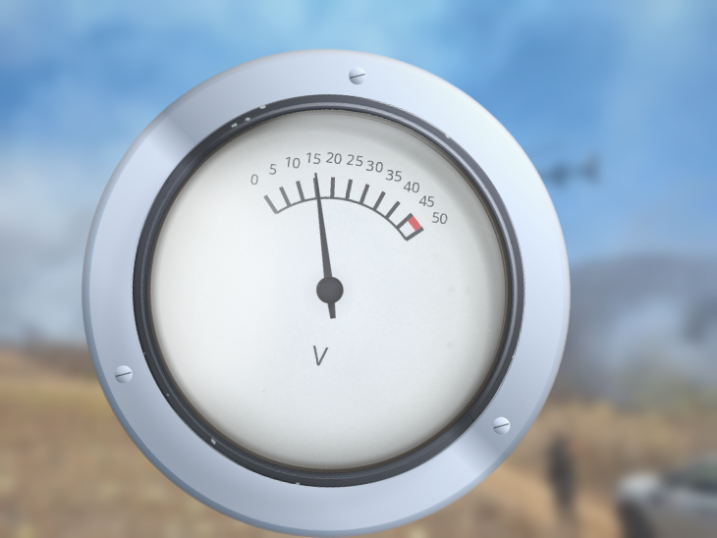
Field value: **15** V
